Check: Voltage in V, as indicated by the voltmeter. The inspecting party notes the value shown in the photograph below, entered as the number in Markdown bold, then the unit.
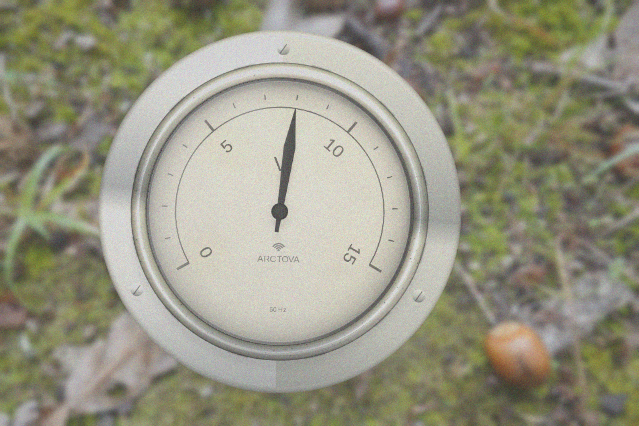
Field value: **8** V
